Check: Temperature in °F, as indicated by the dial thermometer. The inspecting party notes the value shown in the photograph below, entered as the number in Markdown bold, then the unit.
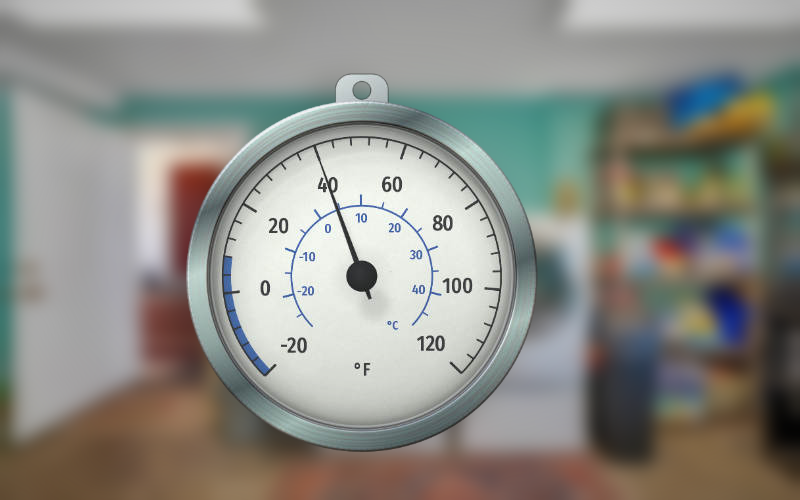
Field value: **40** °F
